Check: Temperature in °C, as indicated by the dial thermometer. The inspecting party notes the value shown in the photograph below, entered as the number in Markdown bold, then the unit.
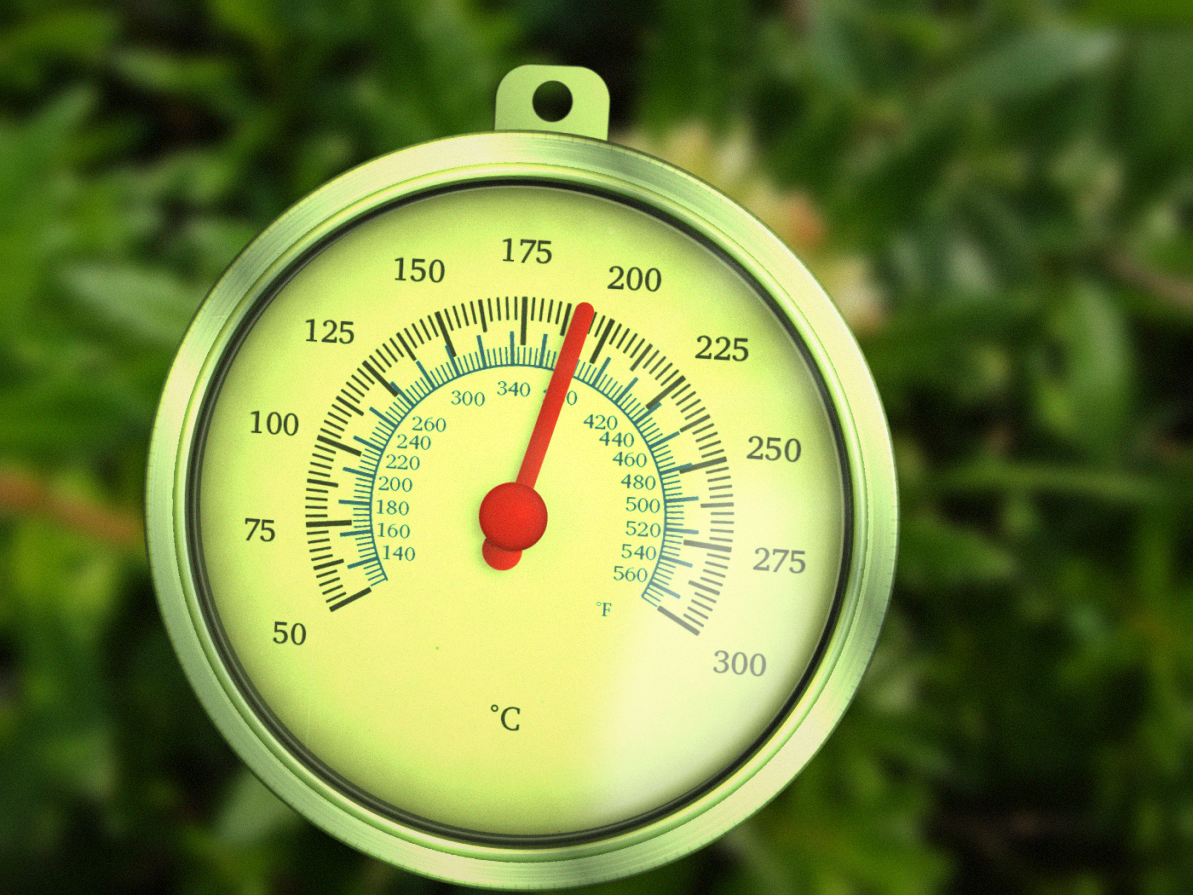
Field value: **192.5** °C
